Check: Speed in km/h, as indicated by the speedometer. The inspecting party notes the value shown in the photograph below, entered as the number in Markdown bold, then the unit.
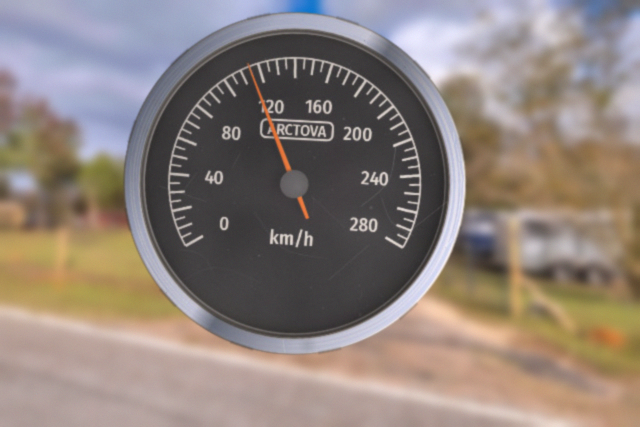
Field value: **115** km/h
